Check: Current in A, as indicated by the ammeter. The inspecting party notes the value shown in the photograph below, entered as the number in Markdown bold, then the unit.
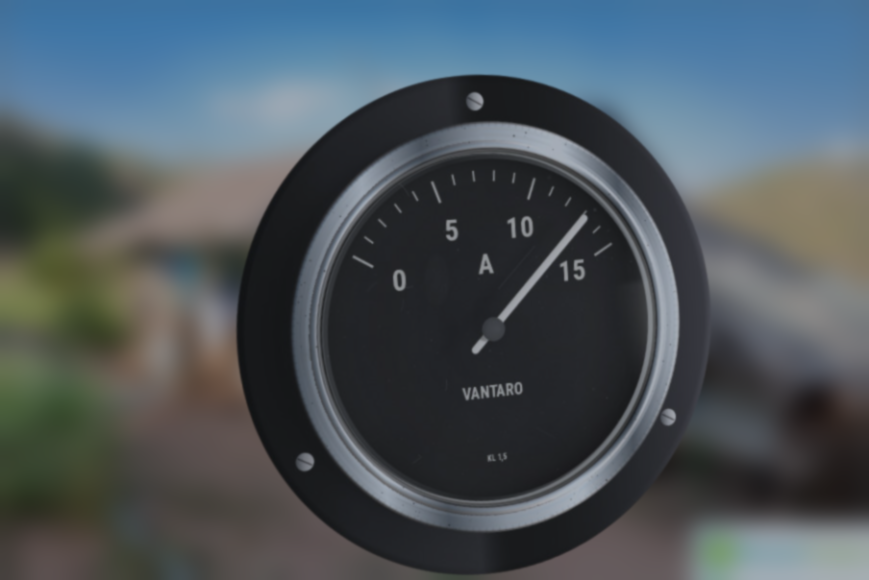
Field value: **13** A
